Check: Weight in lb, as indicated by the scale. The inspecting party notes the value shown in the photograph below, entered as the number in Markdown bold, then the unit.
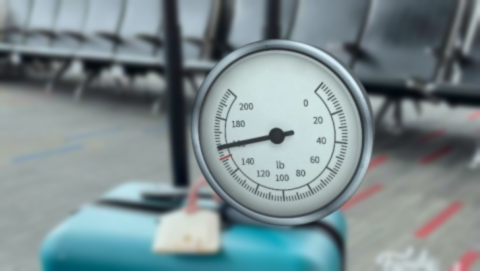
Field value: **160** lb
